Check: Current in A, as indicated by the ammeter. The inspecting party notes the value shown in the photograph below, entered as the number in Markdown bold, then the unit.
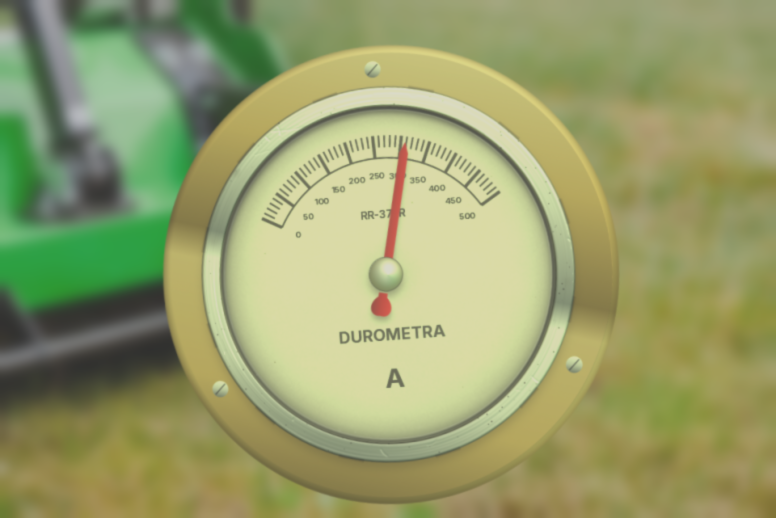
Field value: **310** A
